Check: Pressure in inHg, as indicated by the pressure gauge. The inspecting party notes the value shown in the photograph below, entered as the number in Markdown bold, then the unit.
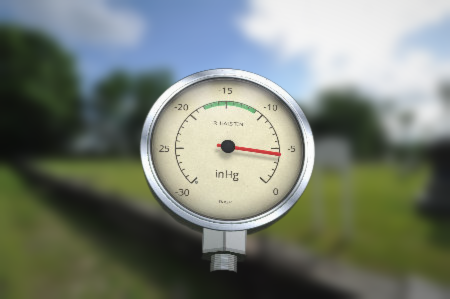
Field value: **-4** inHg
